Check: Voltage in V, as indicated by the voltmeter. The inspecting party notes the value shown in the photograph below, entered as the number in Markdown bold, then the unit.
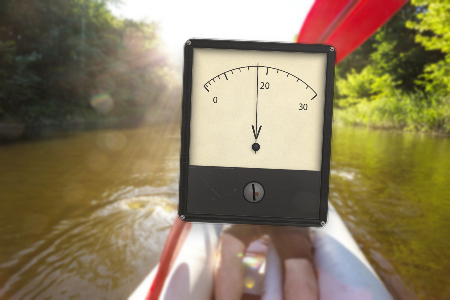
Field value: **18** V
